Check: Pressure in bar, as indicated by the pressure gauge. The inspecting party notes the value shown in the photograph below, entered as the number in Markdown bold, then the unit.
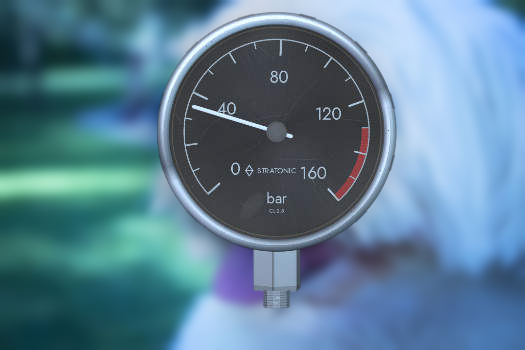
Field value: **35** bar
